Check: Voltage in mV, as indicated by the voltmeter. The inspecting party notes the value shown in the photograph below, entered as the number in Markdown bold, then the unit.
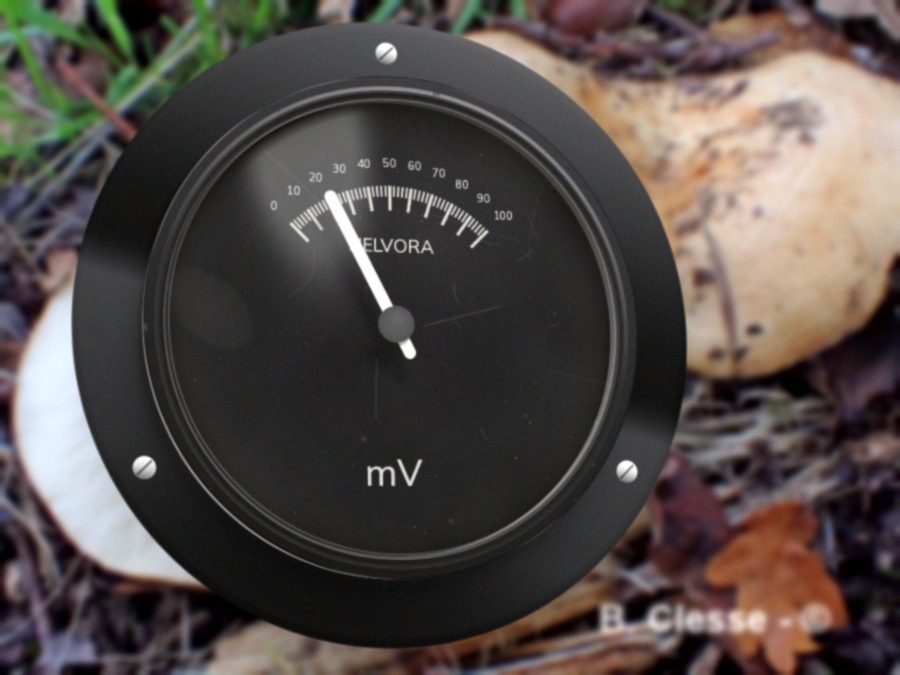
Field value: **20** mV
